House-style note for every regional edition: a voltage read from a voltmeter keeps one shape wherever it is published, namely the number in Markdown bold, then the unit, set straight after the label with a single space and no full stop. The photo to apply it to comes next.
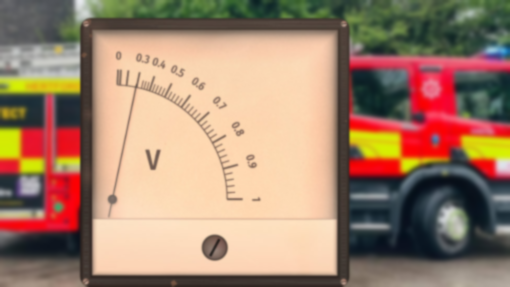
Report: **0.3** V
